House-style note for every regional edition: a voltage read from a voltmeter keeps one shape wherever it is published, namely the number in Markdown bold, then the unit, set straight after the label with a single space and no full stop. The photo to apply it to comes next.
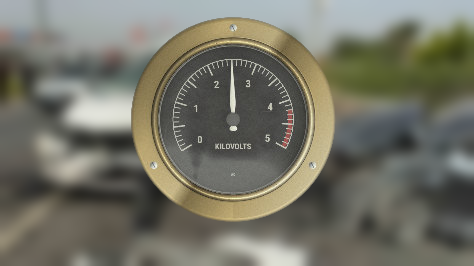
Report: **2.5** kV
